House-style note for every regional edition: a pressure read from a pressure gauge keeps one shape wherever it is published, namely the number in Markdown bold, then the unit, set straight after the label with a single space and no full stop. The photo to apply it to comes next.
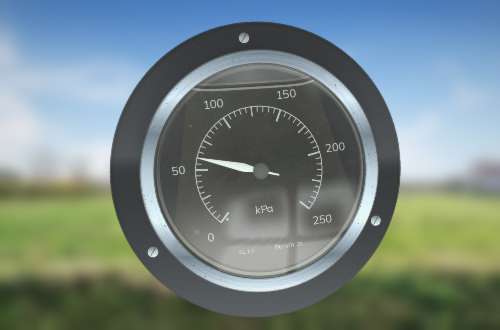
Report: **60** kPa
